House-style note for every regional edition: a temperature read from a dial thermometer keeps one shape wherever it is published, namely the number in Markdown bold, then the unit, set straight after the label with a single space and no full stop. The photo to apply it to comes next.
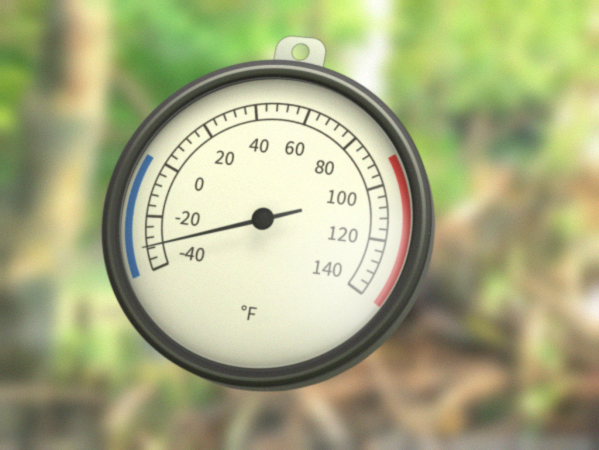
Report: **-32** °F
